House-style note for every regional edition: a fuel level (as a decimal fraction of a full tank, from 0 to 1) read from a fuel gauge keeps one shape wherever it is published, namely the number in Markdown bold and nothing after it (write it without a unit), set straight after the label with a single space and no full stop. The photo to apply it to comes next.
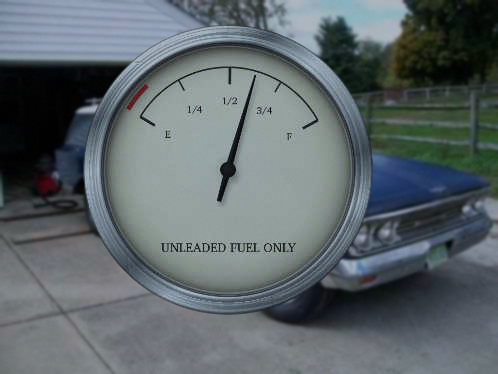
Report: **0.625**
